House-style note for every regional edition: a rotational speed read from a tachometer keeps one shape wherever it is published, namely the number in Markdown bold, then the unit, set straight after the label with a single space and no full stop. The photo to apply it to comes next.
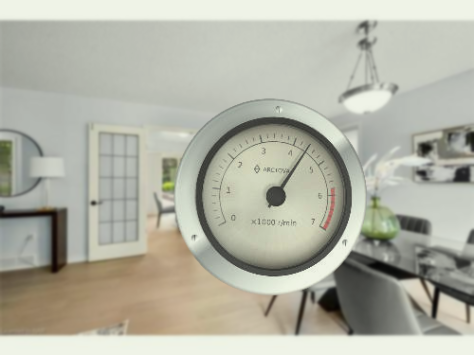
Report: **4400** rpm
